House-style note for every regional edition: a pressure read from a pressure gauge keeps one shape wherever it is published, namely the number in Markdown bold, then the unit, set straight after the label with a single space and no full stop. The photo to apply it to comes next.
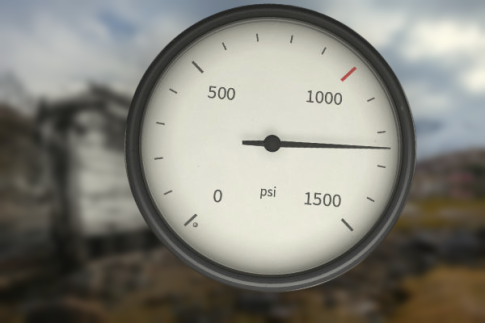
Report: **1250** psi
